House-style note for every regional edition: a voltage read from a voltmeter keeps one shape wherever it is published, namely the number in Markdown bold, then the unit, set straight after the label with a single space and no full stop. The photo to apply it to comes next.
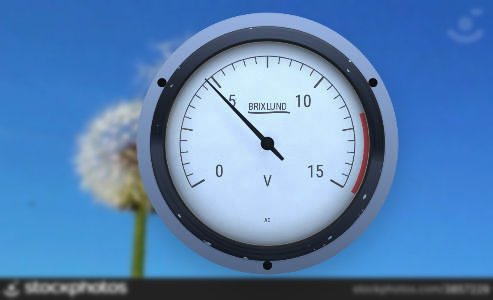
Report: **4.75** V
